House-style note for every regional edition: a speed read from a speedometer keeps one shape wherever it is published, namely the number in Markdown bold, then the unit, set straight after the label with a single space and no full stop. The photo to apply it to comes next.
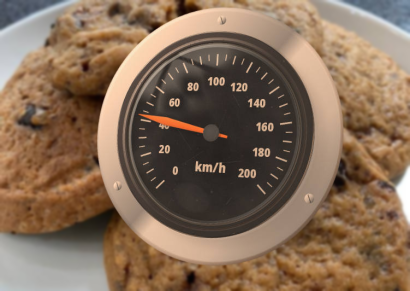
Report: **42.5** km/h
